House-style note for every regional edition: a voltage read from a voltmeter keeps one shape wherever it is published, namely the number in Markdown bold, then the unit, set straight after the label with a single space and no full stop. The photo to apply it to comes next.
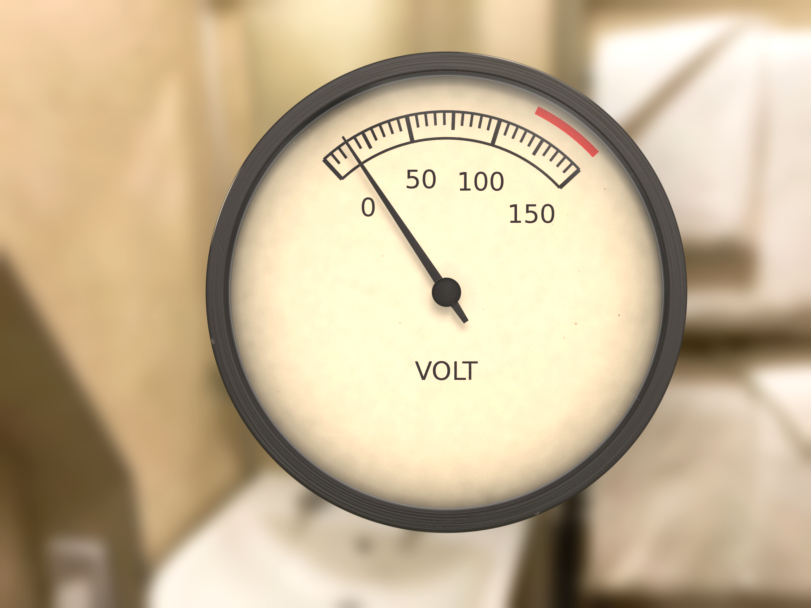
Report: **15** V
